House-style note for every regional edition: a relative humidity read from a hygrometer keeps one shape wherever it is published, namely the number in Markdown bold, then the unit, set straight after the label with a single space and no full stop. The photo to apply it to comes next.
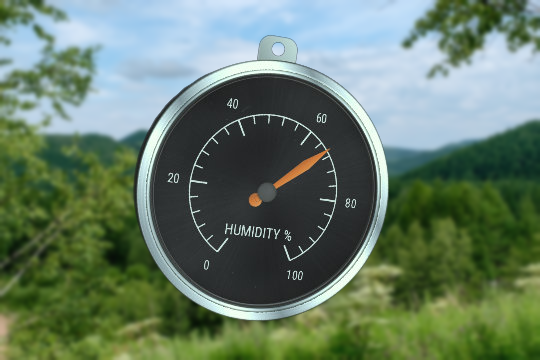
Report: **66** %
